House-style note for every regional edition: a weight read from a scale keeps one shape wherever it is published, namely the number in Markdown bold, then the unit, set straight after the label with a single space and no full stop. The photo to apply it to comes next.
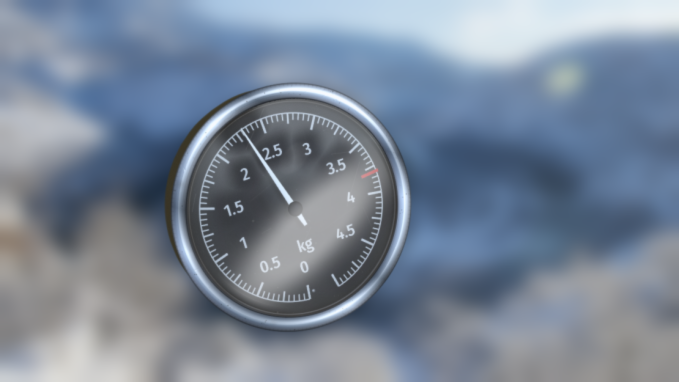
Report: **2.3** kg
